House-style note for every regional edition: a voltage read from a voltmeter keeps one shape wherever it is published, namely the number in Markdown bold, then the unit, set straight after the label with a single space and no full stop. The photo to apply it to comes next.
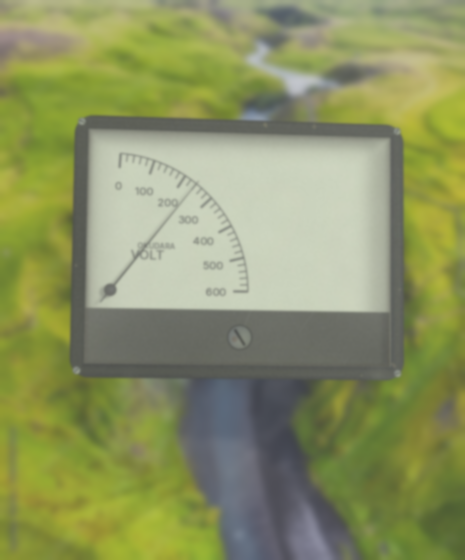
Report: **240** V
